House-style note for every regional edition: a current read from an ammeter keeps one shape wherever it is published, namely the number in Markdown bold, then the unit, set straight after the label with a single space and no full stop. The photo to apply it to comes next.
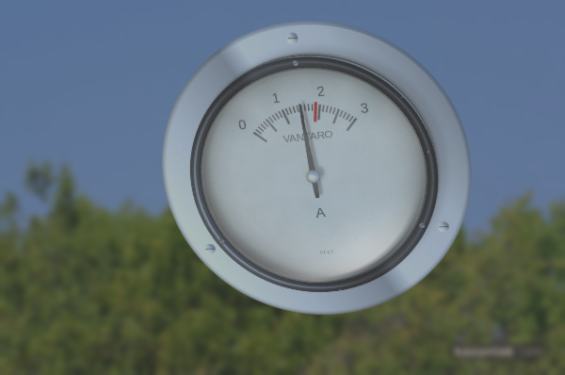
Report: **1.5** A
